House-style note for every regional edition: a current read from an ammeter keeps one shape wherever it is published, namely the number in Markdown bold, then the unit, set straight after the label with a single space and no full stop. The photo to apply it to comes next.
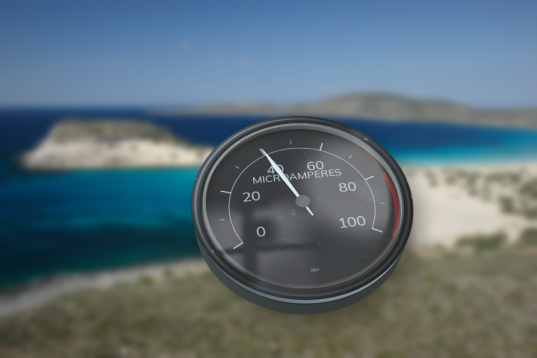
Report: **40** µA
